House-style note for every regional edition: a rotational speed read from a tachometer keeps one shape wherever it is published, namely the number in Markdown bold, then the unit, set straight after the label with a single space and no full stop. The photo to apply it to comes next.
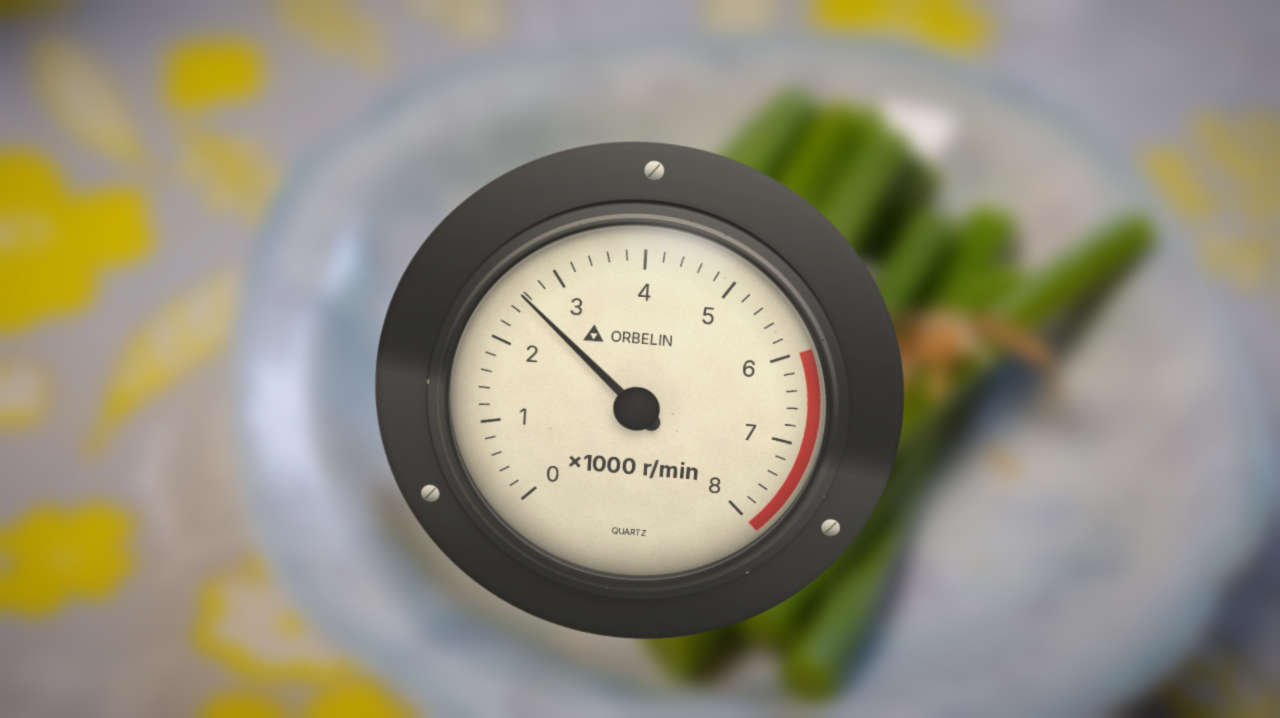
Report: **2600** rpm
